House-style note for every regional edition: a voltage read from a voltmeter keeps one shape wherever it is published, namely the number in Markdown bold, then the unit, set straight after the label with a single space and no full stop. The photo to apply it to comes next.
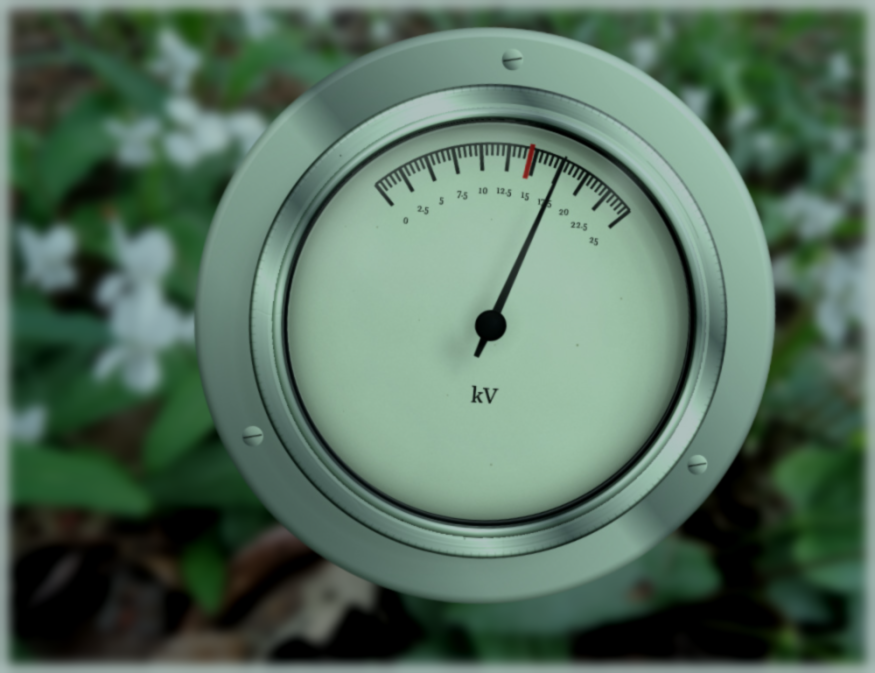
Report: **17.5** kV
